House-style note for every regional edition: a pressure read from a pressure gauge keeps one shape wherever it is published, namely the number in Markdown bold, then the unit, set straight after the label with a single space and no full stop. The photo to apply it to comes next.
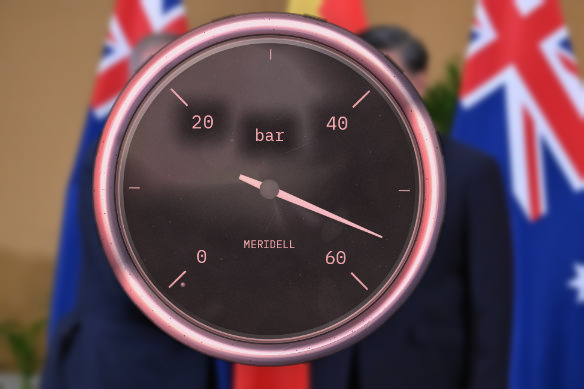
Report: **55** bar
